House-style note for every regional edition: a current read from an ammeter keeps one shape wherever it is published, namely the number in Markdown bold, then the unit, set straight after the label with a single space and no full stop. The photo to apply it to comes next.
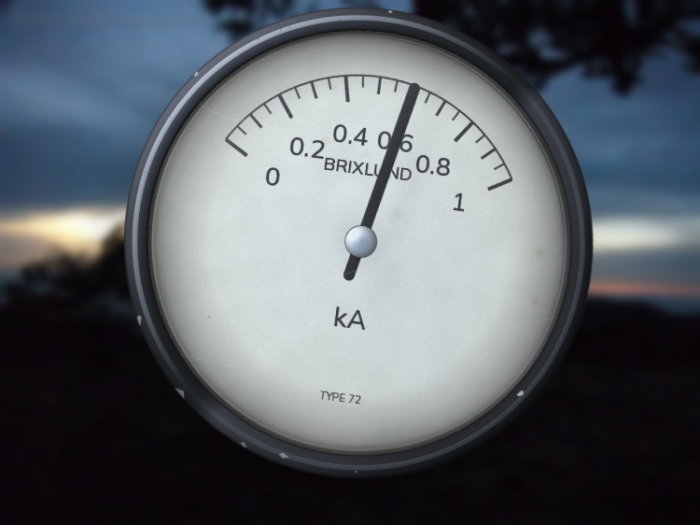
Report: **0.6** kA
